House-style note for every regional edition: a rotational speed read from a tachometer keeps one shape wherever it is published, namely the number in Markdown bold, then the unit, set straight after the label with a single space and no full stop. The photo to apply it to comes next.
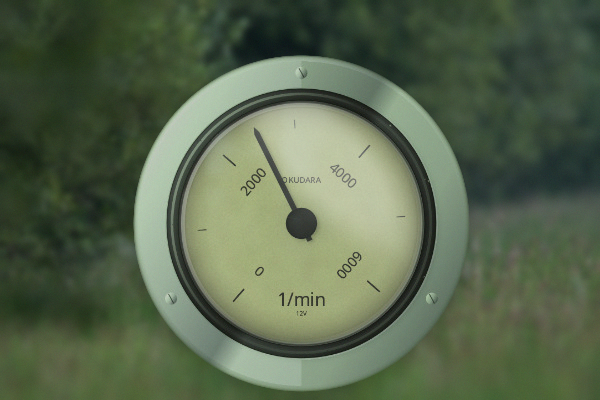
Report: **2500** rpm
